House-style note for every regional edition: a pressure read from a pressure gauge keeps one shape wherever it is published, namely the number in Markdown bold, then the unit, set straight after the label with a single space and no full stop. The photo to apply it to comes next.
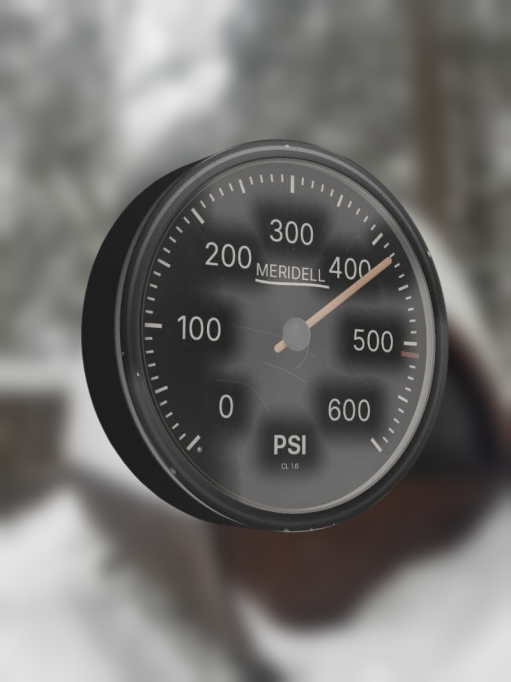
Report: **420** psi
